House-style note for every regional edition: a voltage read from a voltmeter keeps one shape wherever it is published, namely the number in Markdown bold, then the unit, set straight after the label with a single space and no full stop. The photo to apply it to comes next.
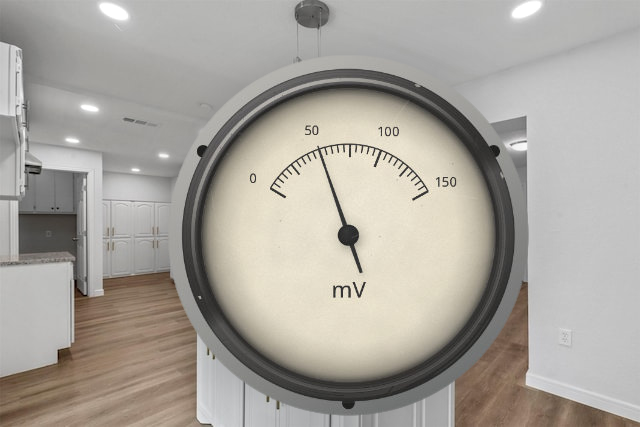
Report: **50** mV
